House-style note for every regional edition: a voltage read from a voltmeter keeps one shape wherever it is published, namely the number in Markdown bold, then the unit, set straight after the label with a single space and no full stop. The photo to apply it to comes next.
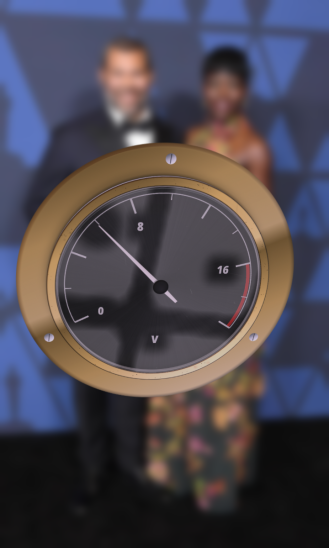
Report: **6** V
